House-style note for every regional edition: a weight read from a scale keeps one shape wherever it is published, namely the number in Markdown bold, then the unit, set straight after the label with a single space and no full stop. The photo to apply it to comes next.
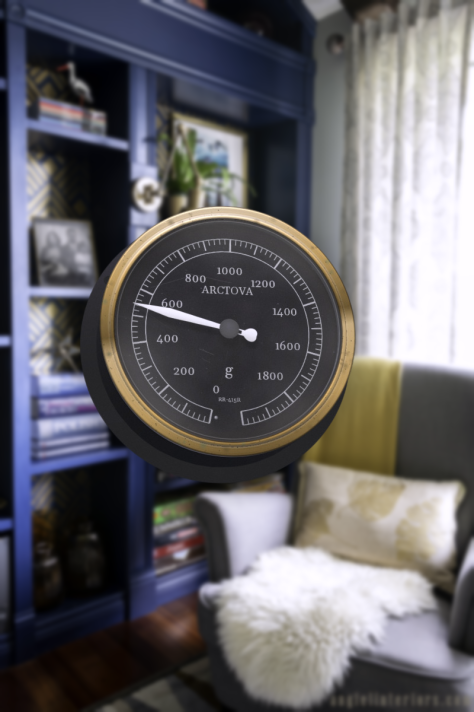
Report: **540** g
